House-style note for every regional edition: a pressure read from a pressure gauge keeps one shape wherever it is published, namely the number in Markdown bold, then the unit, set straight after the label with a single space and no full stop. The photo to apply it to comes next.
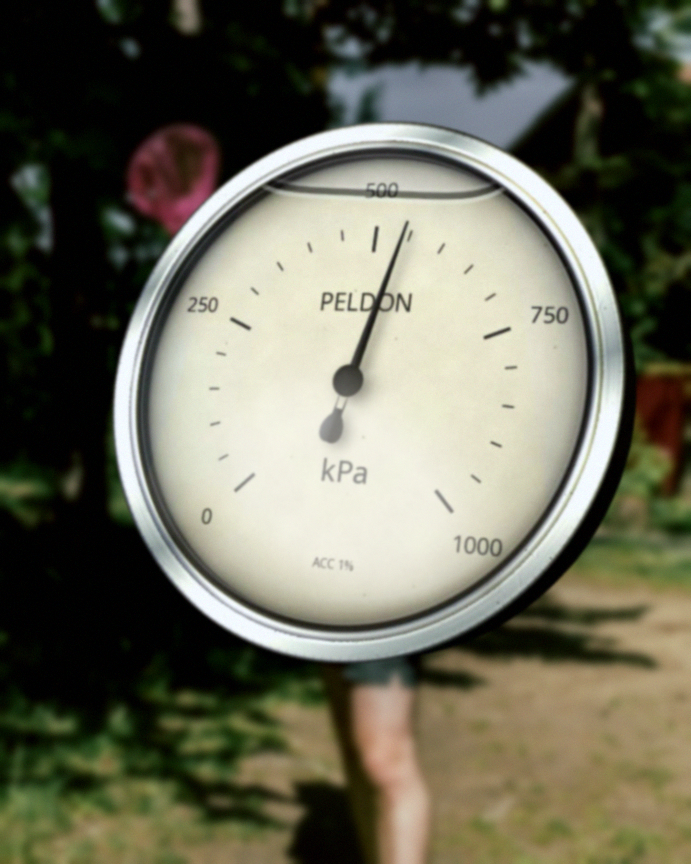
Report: **550** kPa
